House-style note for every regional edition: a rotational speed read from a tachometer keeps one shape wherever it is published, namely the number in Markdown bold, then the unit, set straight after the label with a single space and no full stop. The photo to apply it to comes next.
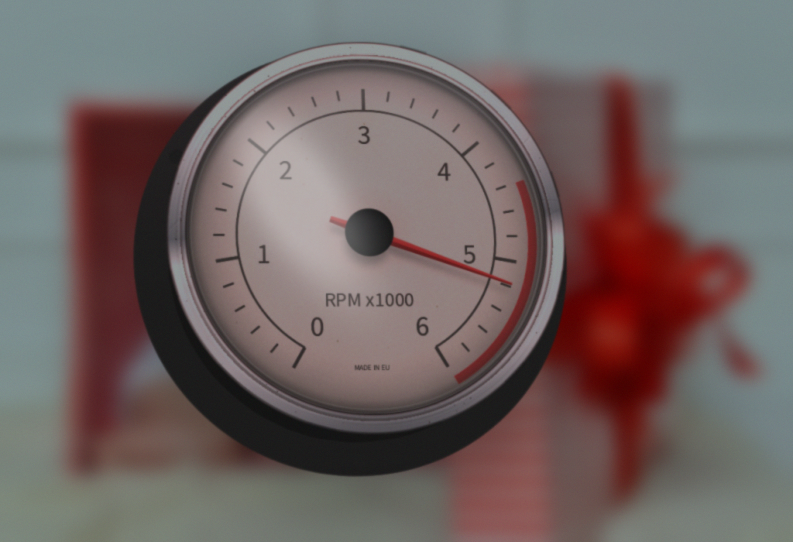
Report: **5200** rpm
